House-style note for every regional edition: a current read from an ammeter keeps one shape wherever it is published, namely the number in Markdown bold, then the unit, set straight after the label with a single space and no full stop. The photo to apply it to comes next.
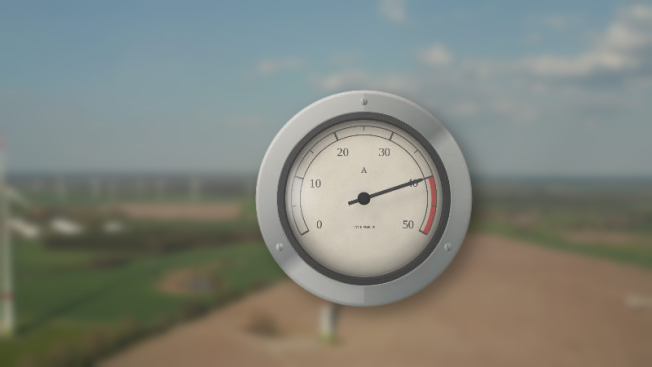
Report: **40** A
